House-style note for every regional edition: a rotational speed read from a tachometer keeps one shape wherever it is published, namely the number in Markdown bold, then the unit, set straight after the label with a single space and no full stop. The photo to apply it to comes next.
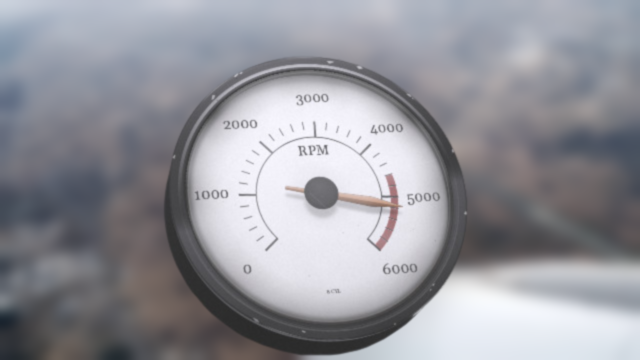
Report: **5200** rpm
